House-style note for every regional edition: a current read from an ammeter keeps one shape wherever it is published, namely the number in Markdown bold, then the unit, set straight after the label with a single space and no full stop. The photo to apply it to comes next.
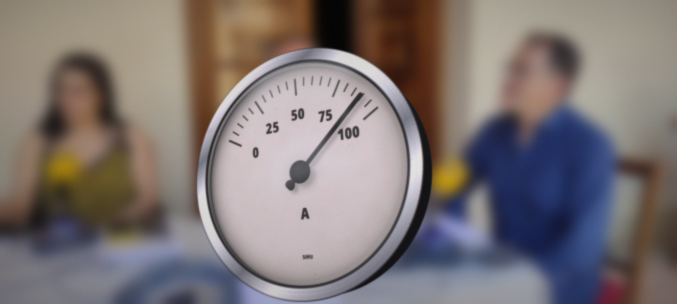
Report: **90** A
